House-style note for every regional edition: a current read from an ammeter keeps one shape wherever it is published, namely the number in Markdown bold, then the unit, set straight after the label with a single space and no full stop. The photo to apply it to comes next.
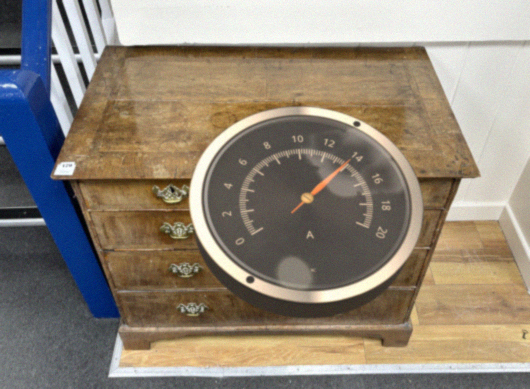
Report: **14** A
